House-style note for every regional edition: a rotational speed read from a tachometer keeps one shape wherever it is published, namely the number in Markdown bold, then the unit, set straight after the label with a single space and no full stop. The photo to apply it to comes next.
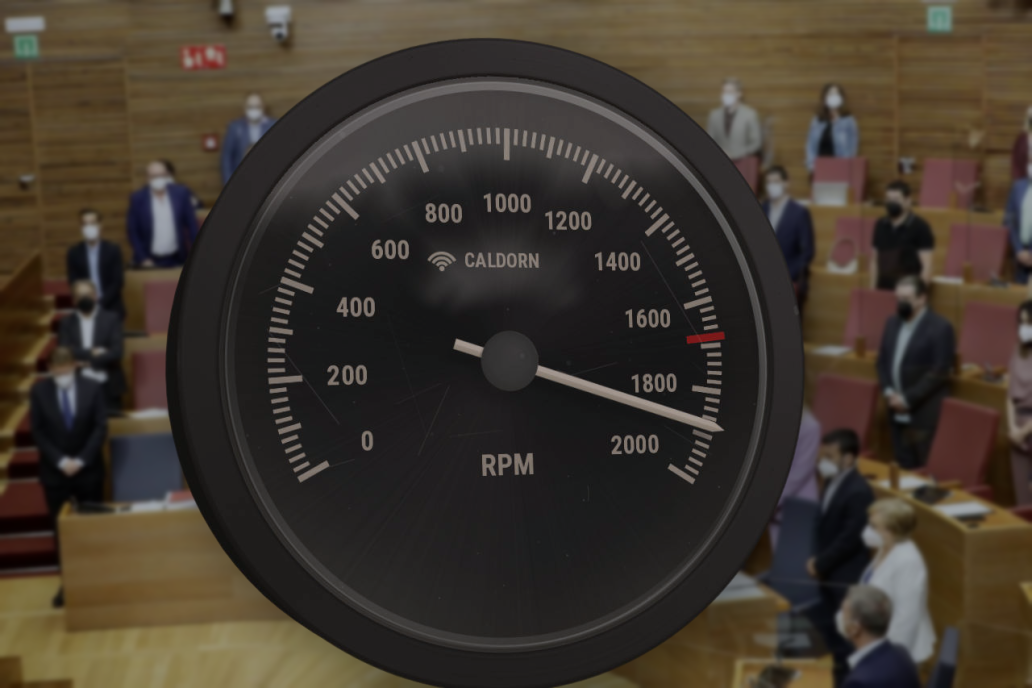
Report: **1880** rpm
